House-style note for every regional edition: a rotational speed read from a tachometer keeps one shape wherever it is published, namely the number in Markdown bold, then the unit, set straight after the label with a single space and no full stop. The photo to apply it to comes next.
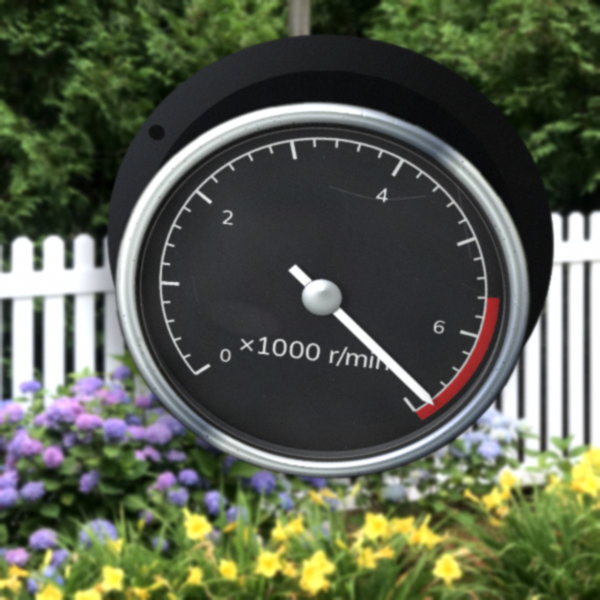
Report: **6800** rpm
